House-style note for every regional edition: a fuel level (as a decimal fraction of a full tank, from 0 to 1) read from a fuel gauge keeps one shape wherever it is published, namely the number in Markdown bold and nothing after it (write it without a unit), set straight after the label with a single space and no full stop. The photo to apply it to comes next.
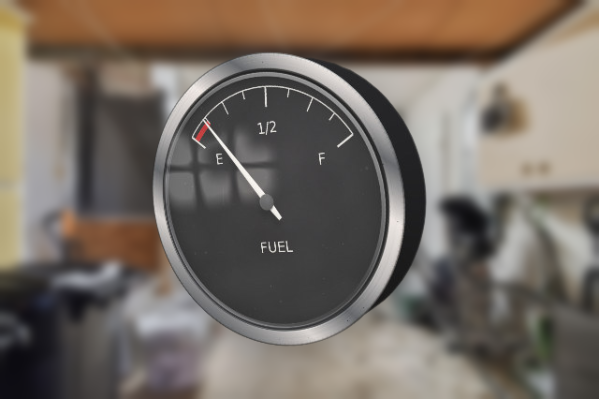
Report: **0.125**
